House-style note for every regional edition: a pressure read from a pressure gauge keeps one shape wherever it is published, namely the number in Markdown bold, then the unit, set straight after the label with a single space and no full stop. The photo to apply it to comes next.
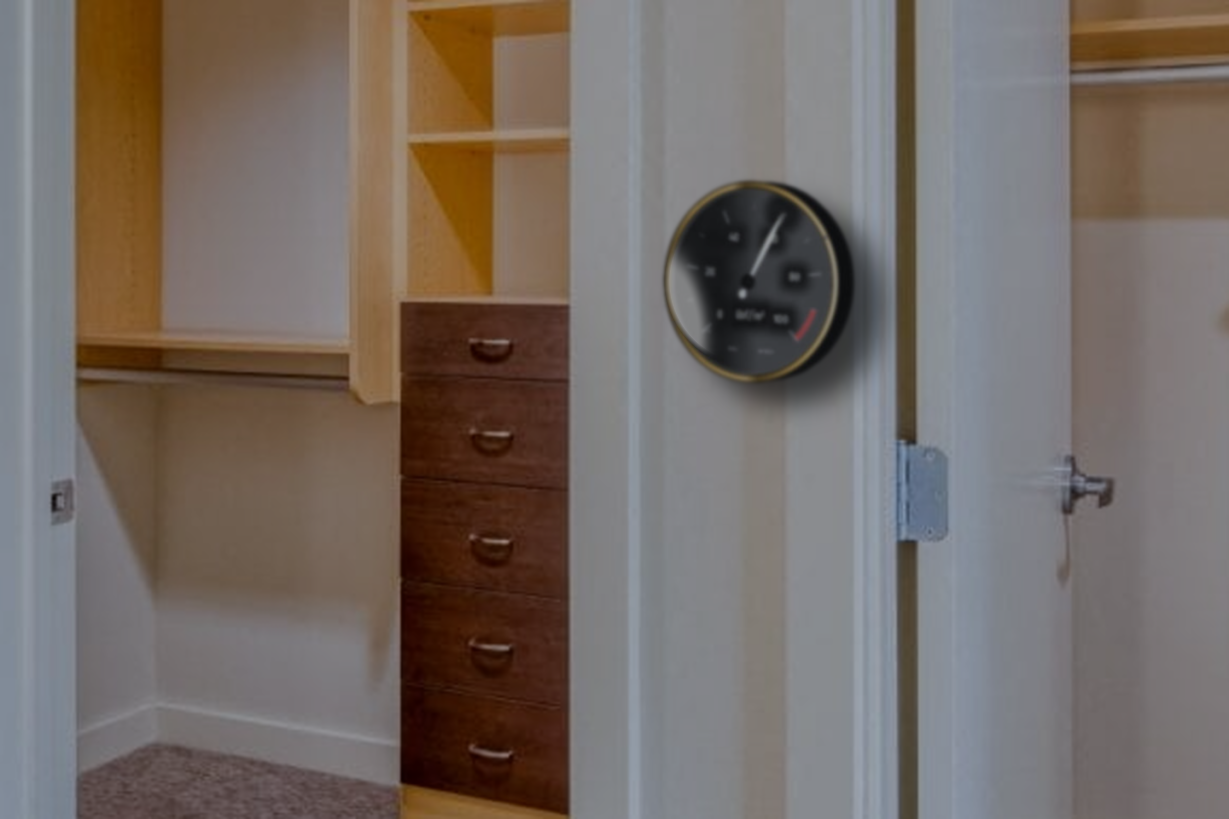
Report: **60** psi
